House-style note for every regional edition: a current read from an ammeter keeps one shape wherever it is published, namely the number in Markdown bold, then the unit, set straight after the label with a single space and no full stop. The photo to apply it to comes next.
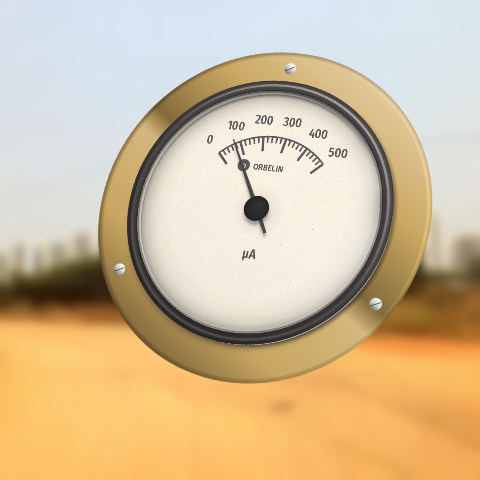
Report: **80** µA
